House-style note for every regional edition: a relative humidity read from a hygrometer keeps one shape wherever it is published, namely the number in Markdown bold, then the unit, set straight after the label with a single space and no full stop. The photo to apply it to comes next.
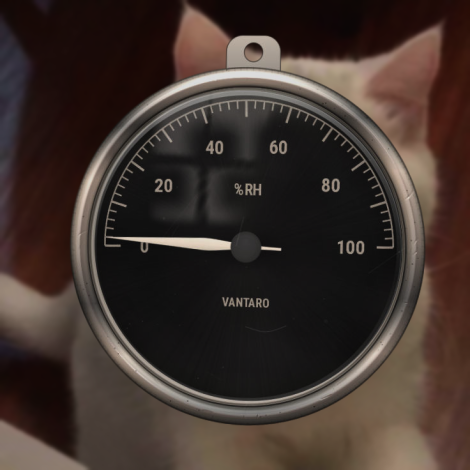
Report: **2** %
